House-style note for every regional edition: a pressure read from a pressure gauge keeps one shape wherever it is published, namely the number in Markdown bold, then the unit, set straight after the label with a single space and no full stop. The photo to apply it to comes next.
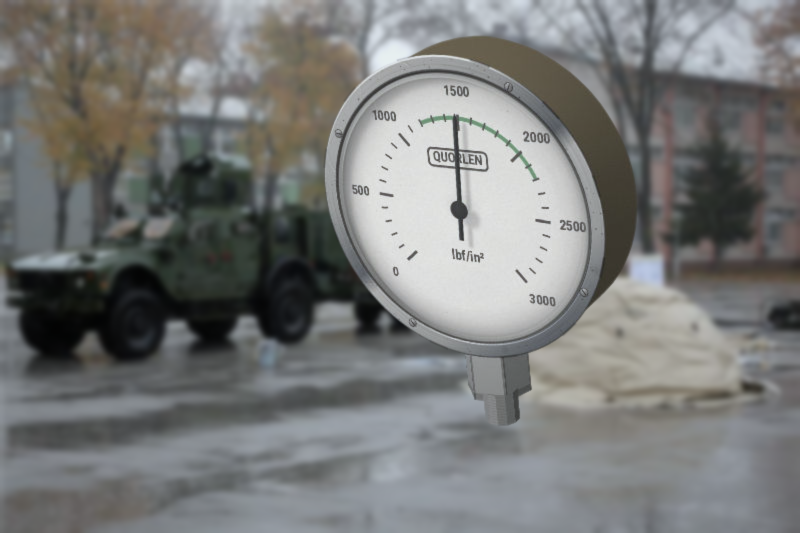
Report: **1500** psi
